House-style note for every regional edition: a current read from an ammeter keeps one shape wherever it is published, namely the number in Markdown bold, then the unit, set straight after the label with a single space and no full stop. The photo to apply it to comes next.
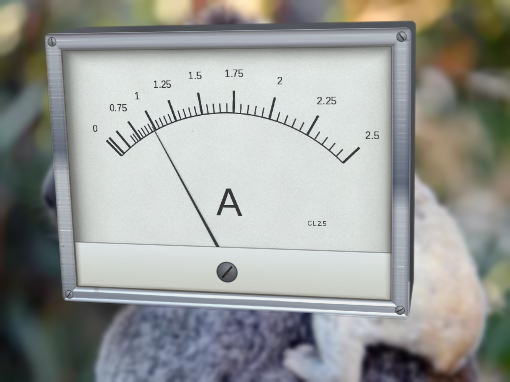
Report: **1** A
